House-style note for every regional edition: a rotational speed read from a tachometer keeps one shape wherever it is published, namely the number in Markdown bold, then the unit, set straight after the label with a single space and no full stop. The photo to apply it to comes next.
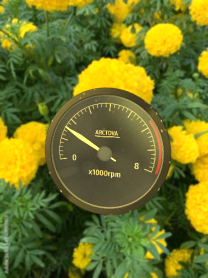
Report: **1600** rpm
